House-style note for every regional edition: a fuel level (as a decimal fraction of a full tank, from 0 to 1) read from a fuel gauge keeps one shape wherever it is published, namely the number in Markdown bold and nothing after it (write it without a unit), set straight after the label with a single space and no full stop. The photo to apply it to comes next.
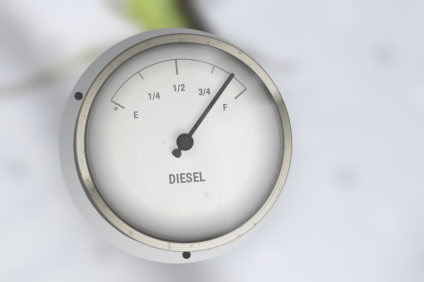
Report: **0.875**
